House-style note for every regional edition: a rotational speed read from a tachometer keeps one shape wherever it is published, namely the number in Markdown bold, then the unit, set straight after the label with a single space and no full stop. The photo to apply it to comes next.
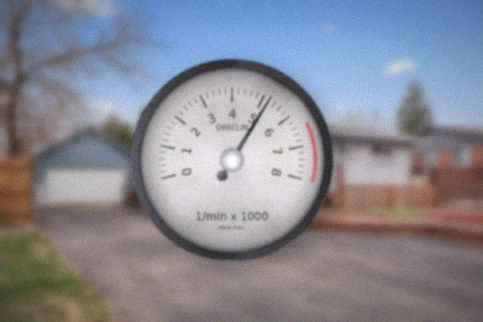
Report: **5200** rpm
